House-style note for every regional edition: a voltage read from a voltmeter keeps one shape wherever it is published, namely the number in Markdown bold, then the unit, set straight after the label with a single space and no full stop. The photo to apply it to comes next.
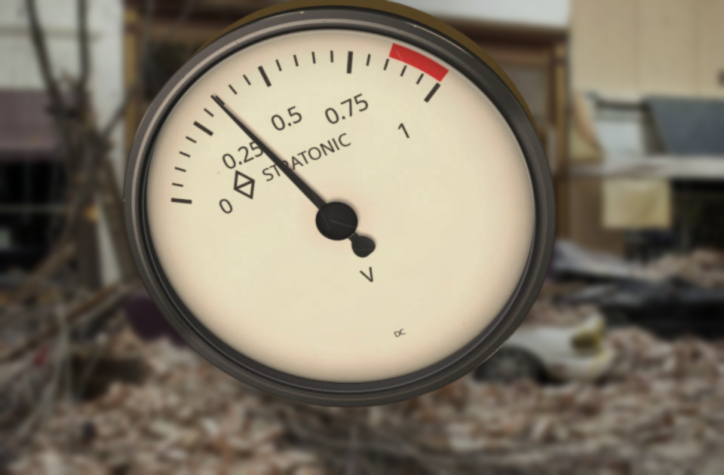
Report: **0.35** V
